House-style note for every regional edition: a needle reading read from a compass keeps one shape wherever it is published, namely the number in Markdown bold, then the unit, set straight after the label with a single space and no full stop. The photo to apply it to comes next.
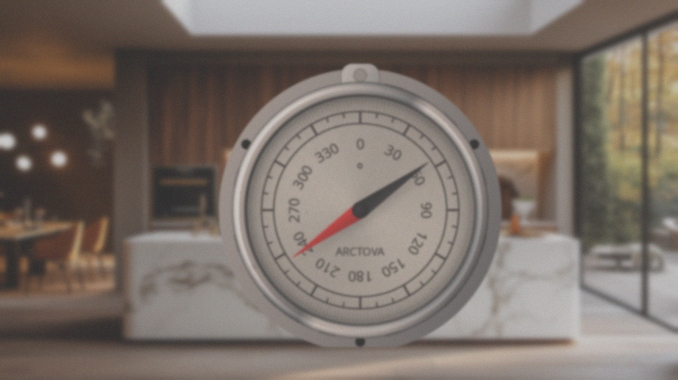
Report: **235** °
